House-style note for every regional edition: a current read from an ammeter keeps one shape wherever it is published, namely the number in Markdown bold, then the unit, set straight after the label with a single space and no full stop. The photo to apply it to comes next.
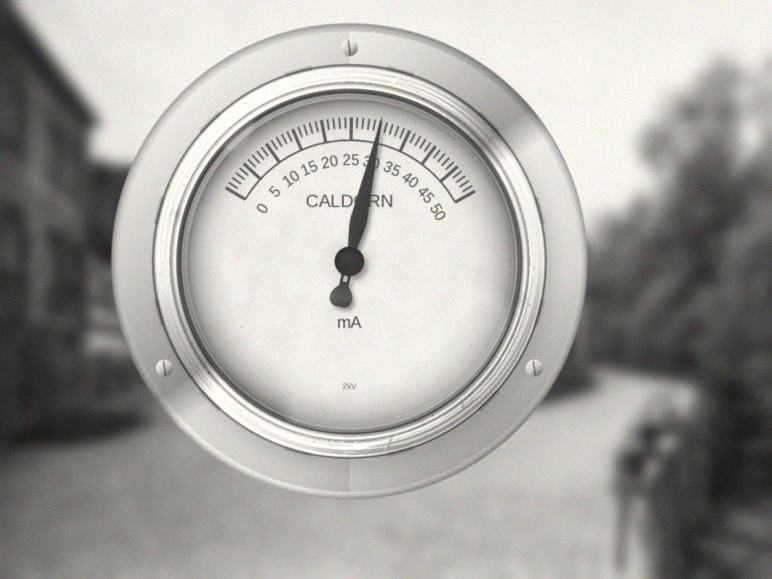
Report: **30** mA
